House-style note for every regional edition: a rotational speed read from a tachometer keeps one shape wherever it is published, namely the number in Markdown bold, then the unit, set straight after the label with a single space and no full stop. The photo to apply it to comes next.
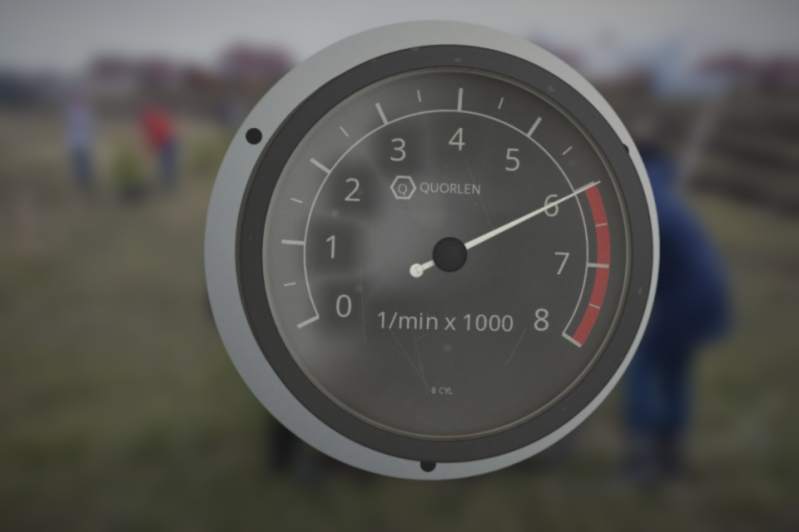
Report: **6000** rpm
